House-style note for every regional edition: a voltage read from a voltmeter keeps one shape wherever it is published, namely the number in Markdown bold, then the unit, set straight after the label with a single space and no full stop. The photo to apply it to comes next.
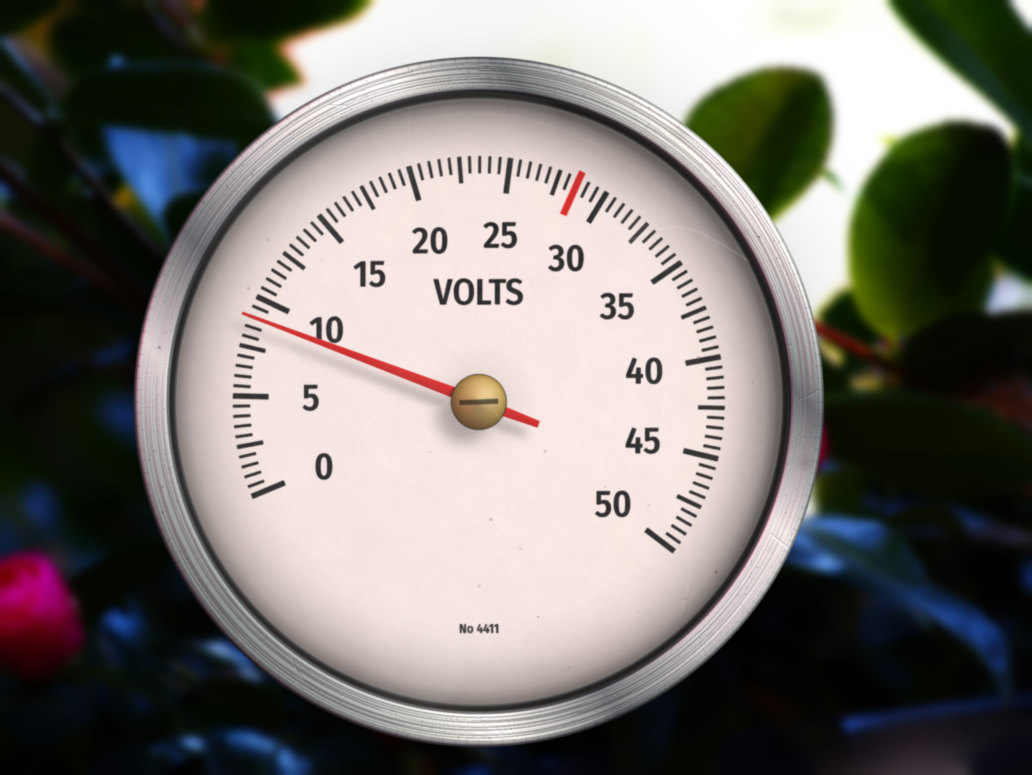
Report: **9** V
